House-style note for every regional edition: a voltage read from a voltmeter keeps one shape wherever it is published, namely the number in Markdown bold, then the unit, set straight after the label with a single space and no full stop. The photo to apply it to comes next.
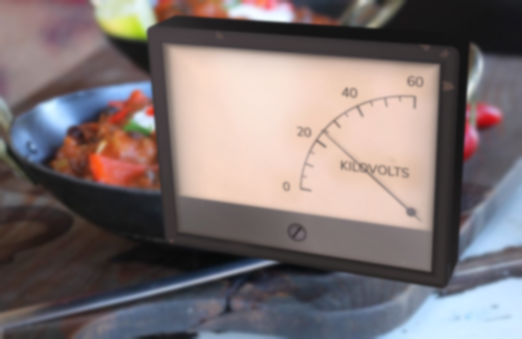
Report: **25** kV
